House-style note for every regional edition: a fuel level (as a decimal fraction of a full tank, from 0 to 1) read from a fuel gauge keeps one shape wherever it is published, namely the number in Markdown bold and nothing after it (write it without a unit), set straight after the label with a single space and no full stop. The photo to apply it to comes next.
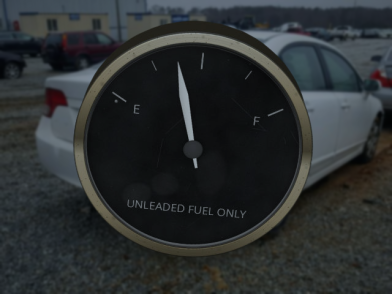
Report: **0.375**
